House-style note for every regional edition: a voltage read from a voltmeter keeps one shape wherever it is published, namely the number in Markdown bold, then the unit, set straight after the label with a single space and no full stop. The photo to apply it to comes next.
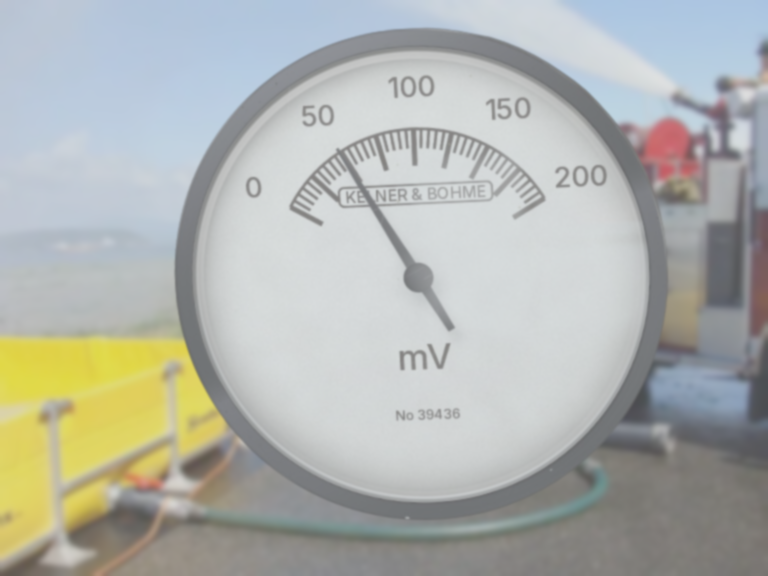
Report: **50** mV
